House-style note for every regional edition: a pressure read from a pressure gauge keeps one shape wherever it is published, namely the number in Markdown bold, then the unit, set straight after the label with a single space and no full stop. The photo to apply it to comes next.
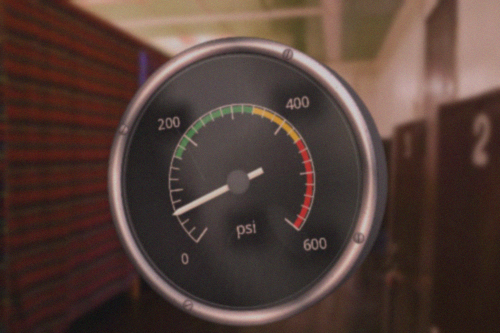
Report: **60** psi
